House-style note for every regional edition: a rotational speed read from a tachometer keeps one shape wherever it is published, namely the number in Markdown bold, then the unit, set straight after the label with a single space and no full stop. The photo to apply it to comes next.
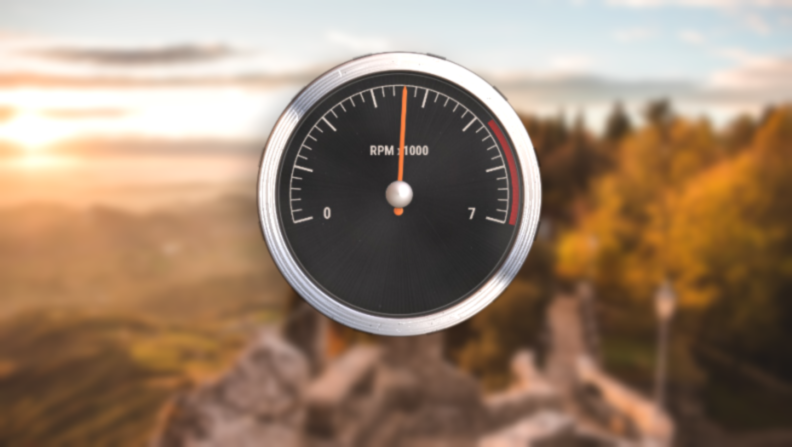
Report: **3600** rpm
